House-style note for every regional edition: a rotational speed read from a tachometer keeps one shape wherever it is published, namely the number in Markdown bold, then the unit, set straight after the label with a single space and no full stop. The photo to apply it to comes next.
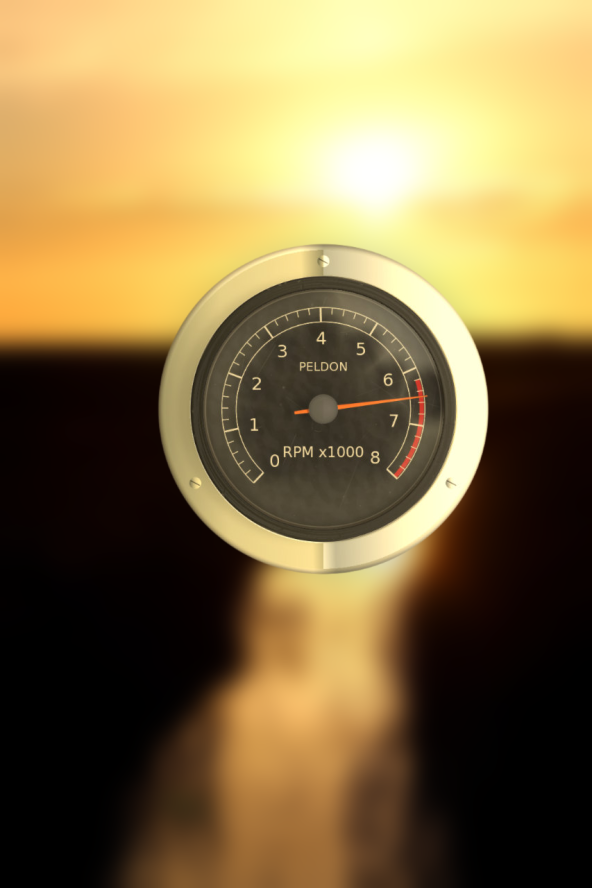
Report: **6500** rpm
